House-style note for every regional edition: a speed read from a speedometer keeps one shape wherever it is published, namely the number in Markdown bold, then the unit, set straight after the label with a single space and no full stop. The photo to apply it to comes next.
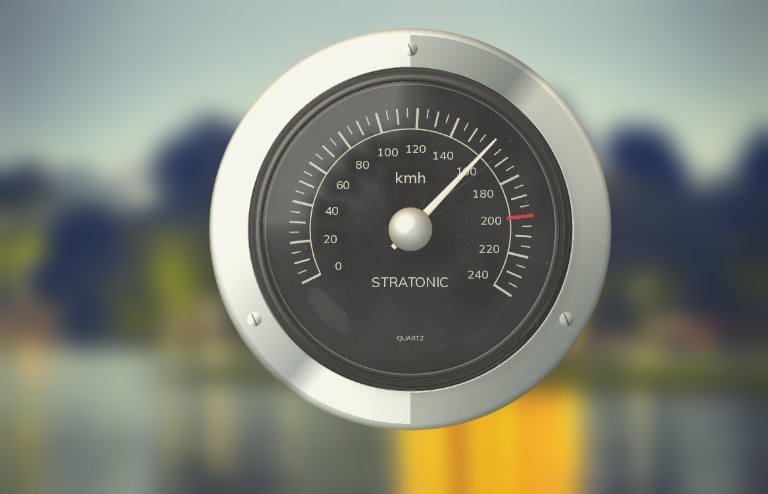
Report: **160** km/h
